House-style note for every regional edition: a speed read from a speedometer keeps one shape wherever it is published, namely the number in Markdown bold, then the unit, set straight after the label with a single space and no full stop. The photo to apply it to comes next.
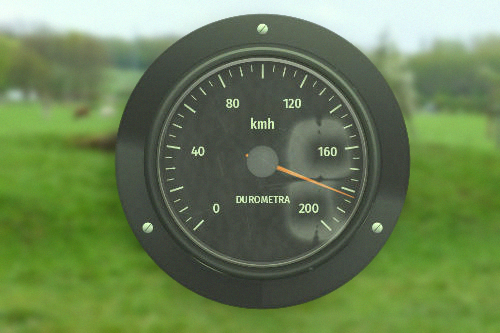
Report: **182.5** km/h
